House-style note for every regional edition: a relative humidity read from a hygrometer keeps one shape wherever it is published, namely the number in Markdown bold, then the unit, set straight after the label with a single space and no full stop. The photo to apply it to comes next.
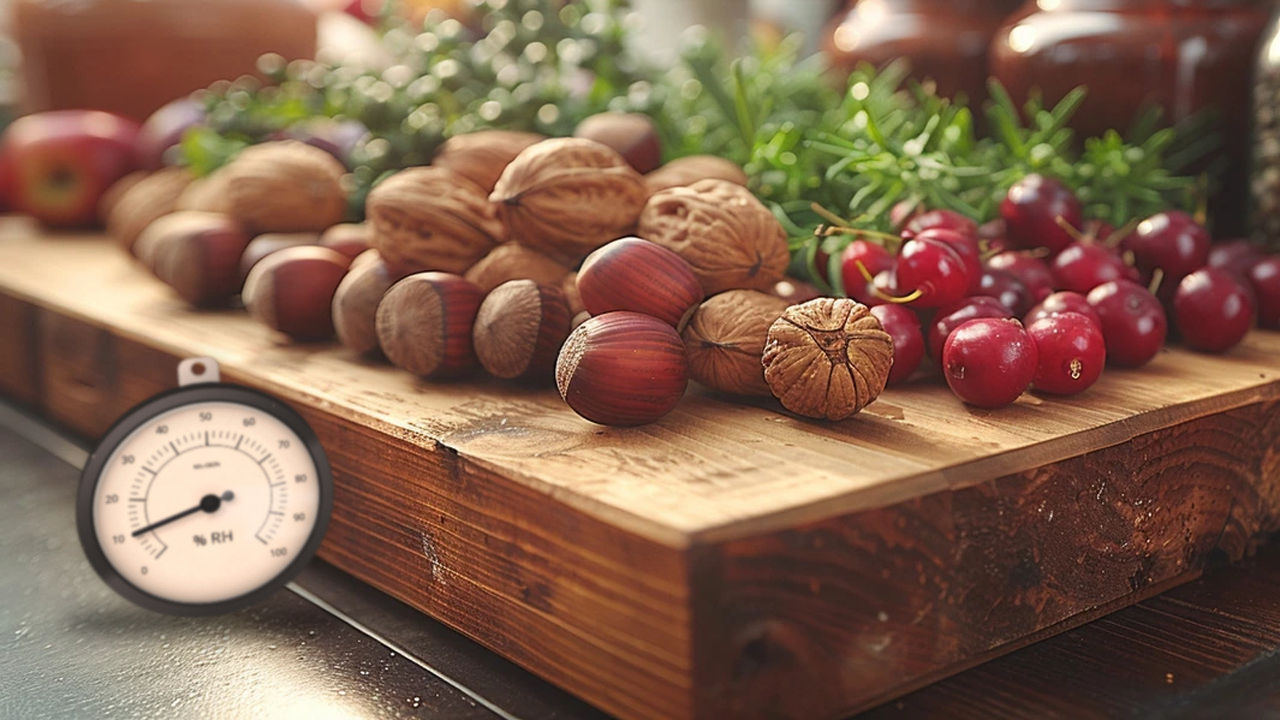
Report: **10** %
